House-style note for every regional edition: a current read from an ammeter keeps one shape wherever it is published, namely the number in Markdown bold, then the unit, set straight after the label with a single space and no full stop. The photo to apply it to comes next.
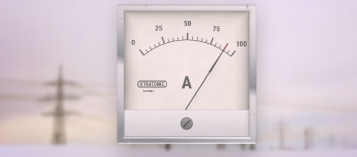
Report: **90** A
